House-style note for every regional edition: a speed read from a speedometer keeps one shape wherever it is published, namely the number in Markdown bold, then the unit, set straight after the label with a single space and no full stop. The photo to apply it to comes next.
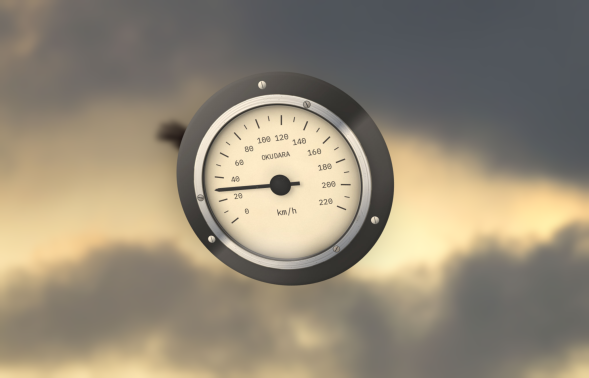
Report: **30** km/h
